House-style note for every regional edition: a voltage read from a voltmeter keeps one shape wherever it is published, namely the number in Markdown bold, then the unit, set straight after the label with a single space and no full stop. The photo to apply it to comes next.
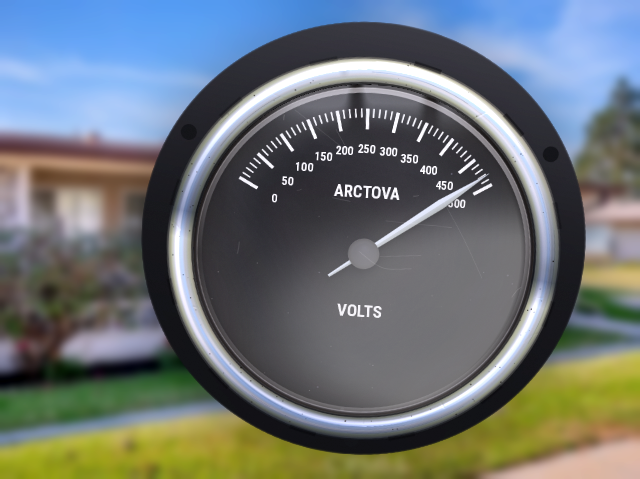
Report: **480** V
